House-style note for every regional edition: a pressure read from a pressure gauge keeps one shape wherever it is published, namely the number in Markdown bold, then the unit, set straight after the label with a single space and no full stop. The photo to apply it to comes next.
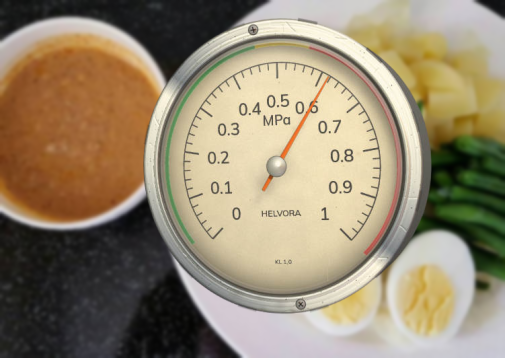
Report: **0.62** MPa
